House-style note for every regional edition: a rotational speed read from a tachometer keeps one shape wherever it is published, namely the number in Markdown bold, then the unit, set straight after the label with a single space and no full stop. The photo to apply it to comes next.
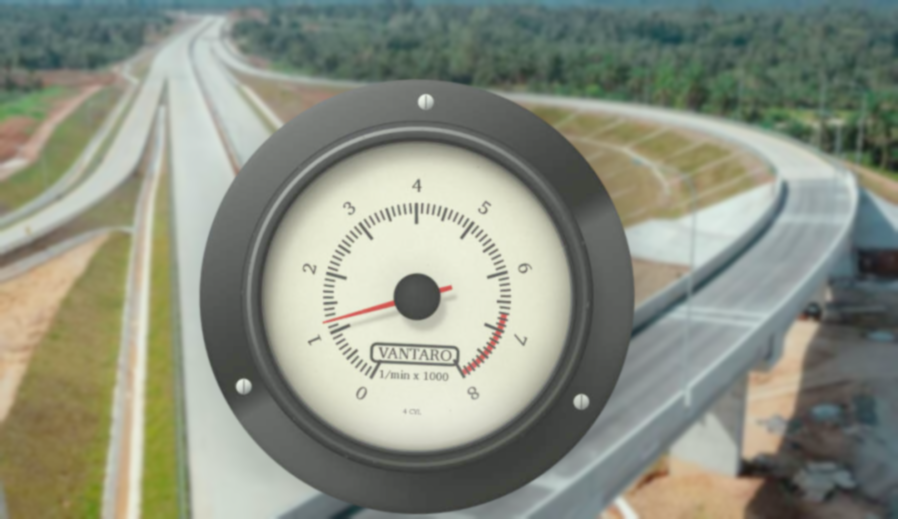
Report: **1200** rpm
